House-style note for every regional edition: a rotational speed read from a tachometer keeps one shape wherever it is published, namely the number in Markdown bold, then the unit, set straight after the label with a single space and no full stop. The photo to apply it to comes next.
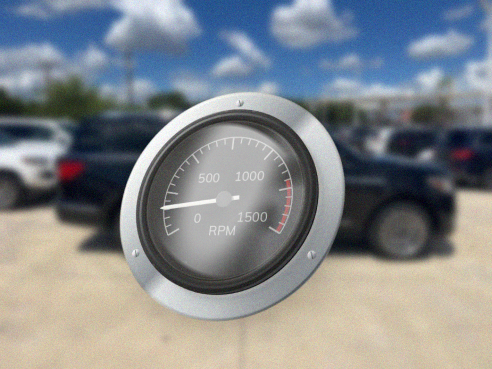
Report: **150** rpm
